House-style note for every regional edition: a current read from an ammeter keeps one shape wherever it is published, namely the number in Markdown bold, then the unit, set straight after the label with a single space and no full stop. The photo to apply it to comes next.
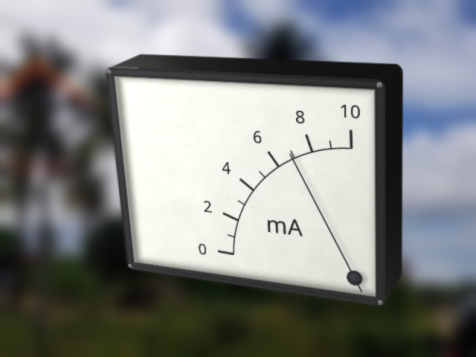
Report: **7** mA
